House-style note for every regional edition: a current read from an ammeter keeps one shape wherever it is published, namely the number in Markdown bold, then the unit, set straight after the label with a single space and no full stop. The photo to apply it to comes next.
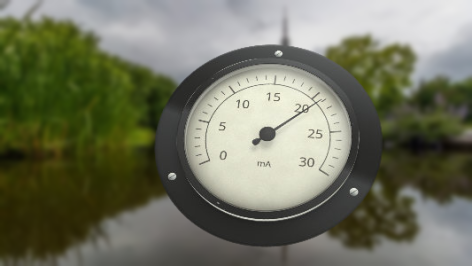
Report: **21** mA
